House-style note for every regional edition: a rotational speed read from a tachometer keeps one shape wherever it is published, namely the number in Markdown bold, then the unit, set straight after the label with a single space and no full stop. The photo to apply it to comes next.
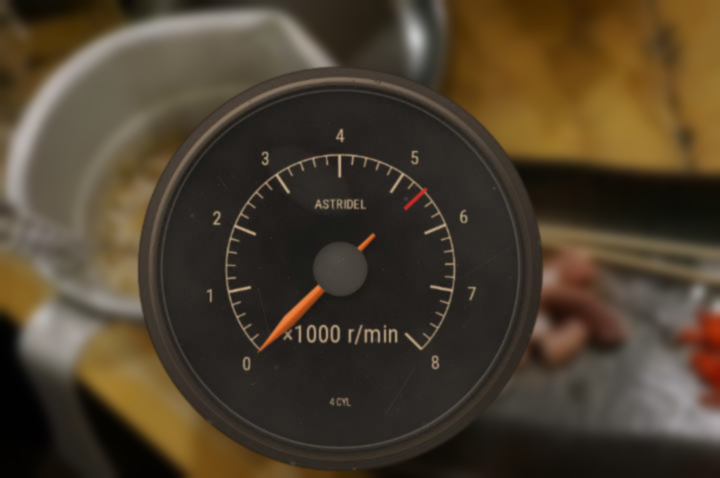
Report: **0** rpm
